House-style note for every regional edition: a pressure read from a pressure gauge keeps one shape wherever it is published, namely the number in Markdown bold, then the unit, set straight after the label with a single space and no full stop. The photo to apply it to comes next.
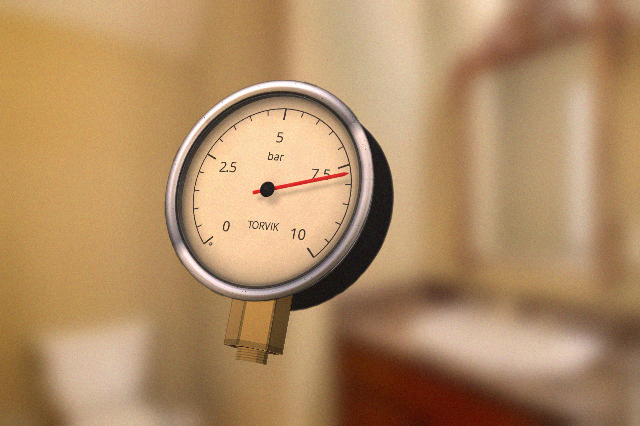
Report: **7.75** bar
